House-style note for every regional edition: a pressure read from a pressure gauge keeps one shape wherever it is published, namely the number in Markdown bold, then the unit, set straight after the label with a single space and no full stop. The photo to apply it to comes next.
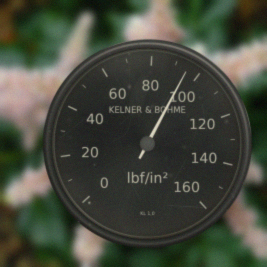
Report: **95** psi
